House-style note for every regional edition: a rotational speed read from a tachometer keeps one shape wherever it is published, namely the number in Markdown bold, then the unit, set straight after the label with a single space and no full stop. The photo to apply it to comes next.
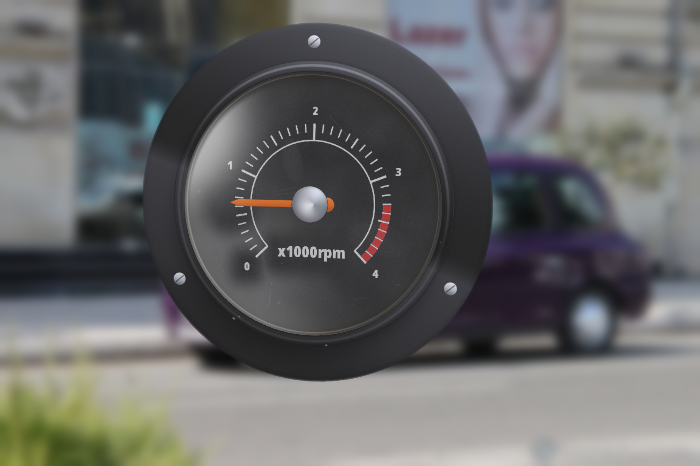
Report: **650** rpm
